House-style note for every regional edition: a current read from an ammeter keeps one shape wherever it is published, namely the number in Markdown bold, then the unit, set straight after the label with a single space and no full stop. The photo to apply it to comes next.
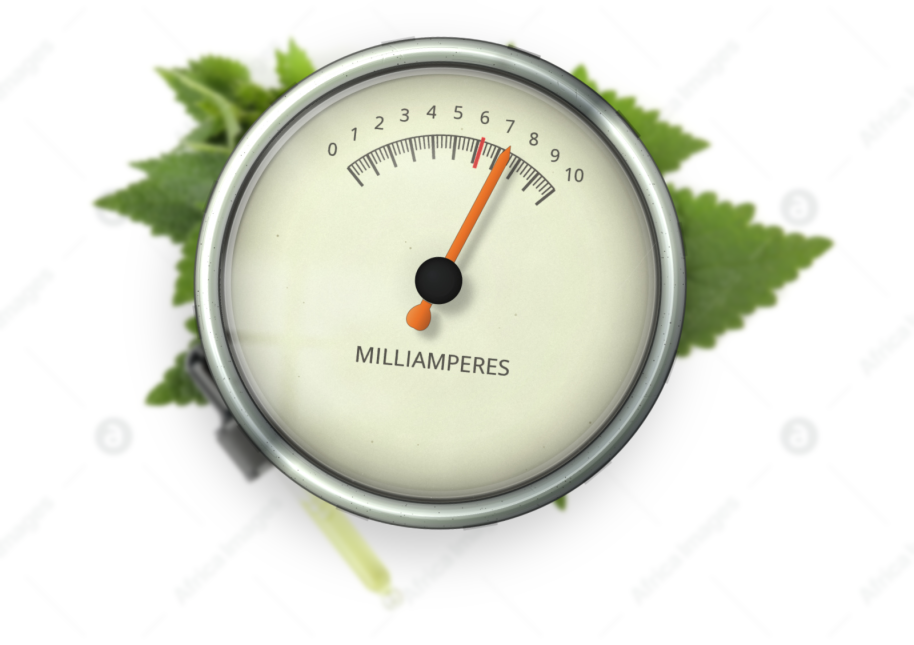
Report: **7.4** mA
